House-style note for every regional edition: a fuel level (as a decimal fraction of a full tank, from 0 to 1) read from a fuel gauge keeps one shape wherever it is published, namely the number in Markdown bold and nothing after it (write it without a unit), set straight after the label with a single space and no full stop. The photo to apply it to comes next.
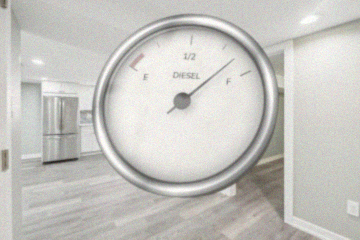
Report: **0.875**
